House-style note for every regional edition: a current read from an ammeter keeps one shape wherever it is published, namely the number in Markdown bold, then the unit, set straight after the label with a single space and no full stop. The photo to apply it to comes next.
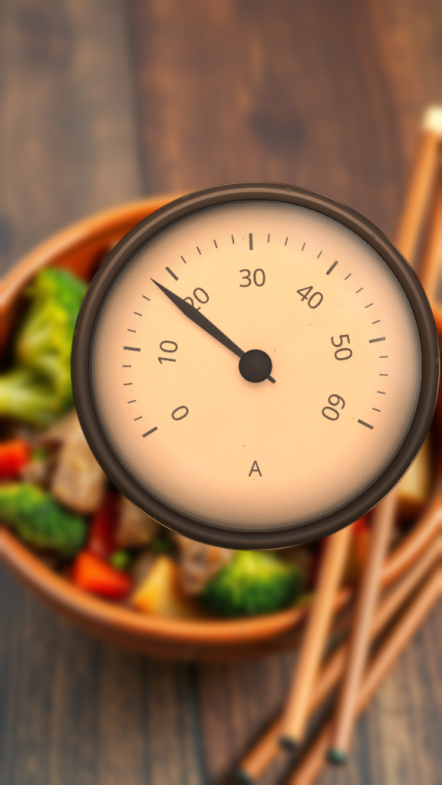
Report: **18** A
